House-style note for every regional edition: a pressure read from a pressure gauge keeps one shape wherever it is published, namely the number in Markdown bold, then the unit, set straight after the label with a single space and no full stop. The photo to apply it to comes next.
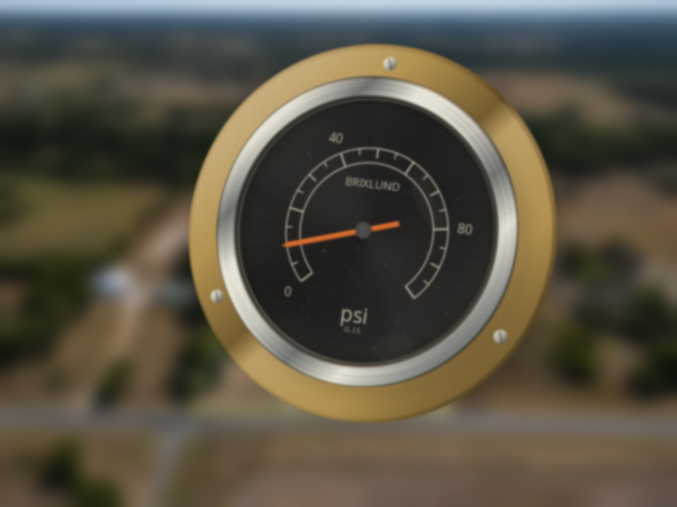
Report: **10** psi
